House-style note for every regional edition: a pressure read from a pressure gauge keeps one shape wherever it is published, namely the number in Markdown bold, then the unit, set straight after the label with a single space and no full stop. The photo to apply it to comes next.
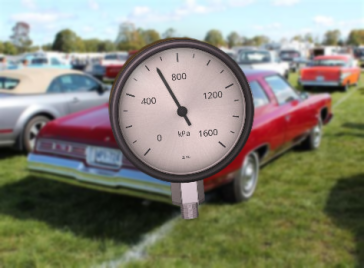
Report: **650** kPa
